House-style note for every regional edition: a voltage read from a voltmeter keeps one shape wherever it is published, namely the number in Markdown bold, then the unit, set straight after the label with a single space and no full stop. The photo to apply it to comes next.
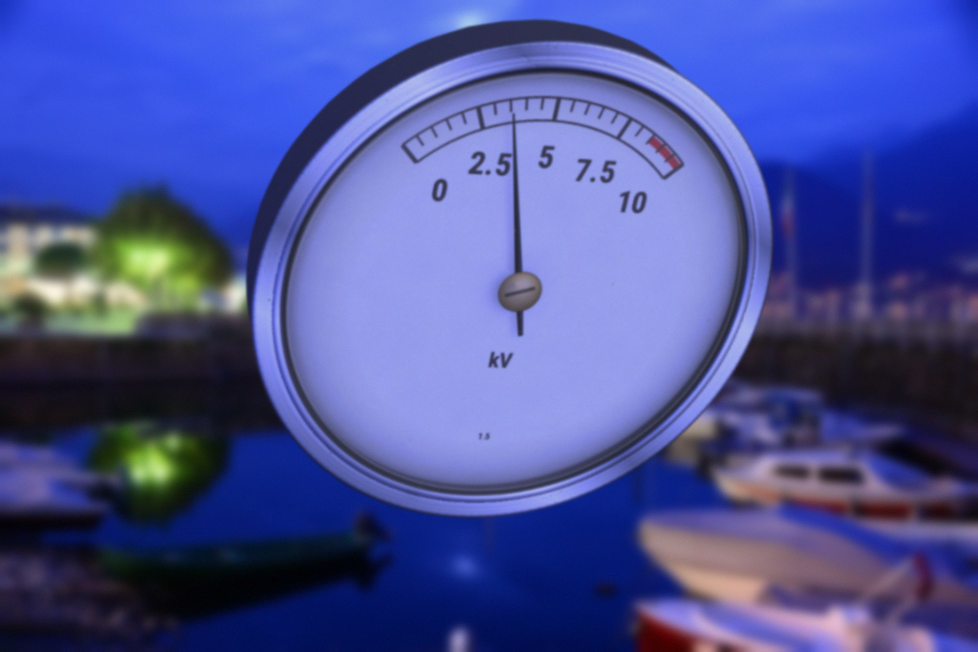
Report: **3.5** kV
